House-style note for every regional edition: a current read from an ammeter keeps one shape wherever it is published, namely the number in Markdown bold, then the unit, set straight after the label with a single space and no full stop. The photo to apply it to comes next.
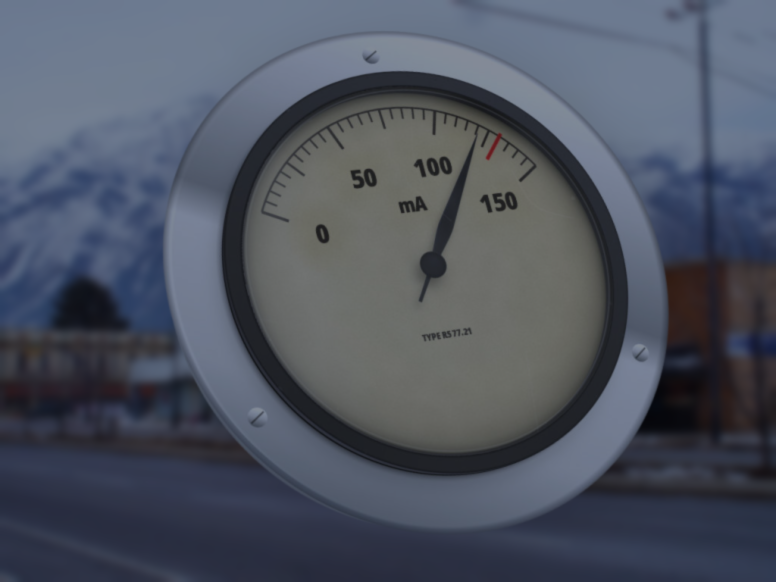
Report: **120** mA
